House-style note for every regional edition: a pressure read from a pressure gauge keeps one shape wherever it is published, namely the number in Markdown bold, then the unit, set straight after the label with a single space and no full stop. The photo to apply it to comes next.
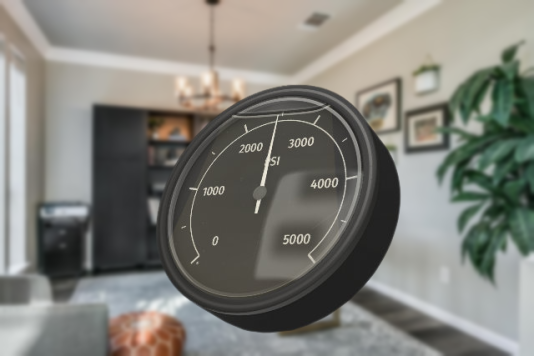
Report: **2500** psi
